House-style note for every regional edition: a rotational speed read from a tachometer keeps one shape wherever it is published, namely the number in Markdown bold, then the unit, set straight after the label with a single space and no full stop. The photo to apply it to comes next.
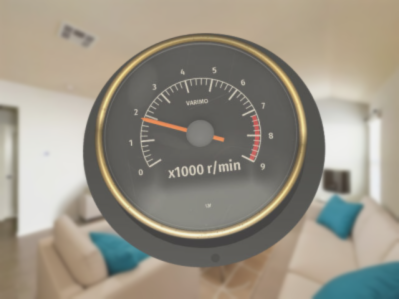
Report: **1800** rpm
